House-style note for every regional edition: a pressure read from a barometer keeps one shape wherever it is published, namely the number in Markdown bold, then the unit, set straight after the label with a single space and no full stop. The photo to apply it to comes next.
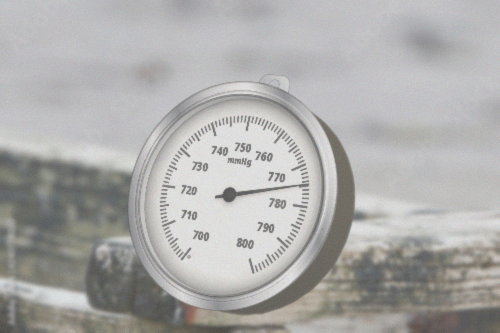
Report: **775** mmHg
